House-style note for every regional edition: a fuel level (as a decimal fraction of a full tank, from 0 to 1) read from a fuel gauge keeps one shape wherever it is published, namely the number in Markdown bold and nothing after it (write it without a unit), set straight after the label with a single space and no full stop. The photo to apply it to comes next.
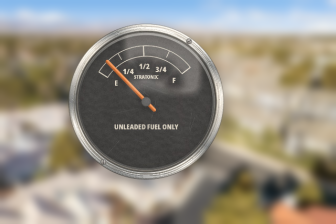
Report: **0.125**
